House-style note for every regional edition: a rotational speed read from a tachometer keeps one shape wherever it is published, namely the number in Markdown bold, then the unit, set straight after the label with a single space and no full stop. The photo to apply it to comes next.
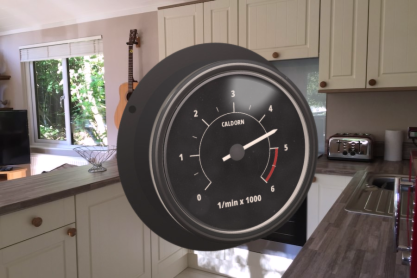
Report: **4500** rpm
